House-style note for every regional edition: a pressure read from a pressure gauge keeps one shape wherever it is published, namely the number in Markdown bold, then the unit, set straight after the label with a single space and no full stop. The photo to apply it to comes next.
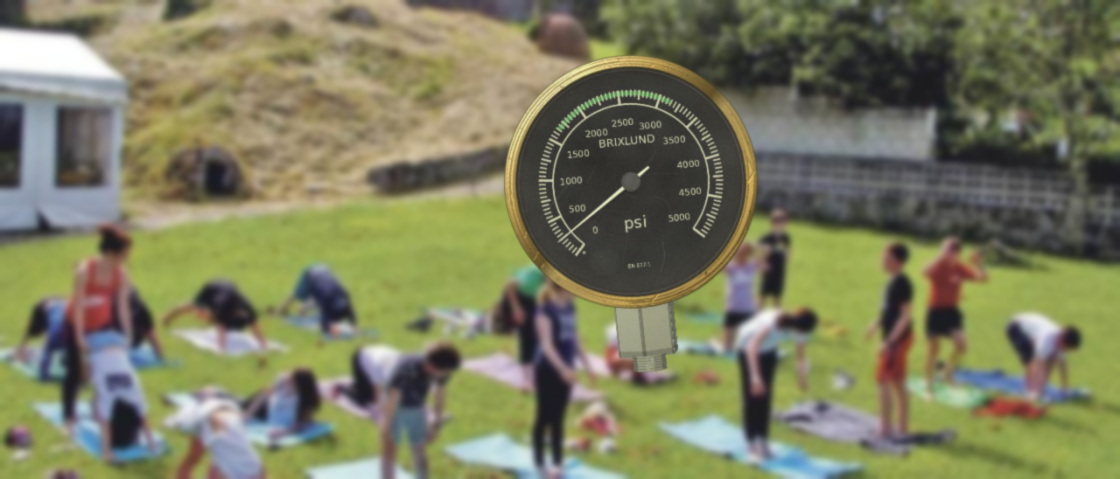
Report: **250** psi
